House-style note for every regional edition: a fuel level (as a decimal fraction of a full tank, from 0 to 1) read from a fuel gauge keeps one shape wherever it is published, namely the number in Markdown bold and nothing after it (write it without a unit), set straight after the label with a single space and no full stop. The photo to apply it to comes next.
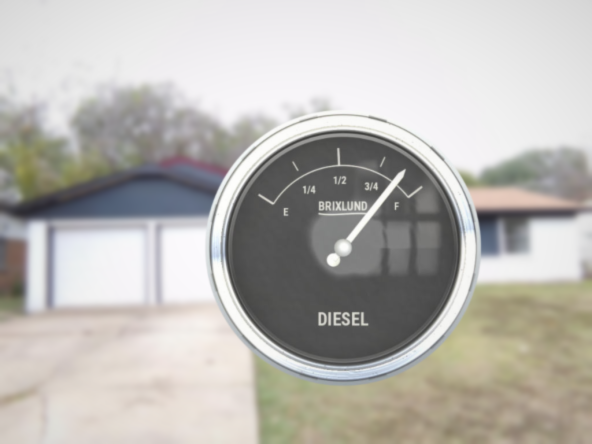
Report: **0.875**
